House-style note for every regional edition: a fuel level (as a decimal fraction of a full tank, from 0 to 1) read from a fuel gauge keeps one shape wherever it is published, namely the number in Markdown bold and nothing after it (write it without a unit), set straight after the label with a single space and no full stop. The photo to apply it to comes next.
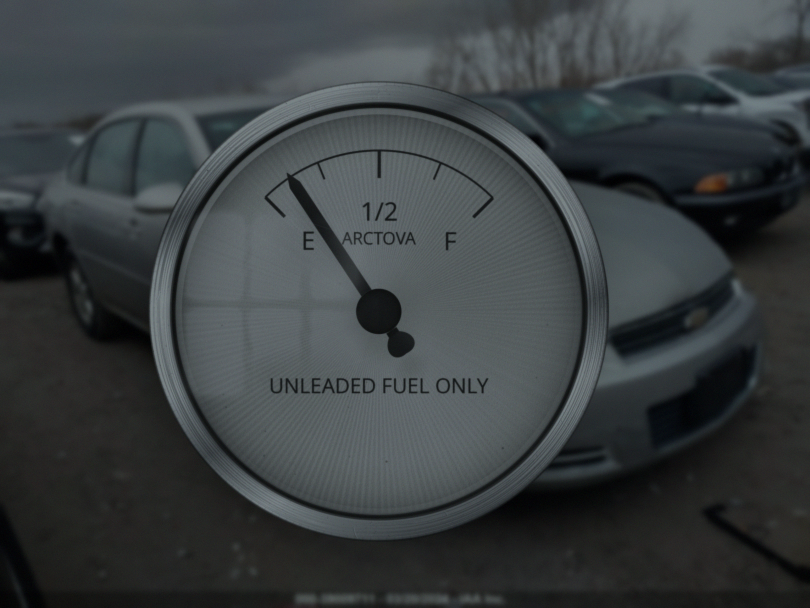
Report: **0.125**
